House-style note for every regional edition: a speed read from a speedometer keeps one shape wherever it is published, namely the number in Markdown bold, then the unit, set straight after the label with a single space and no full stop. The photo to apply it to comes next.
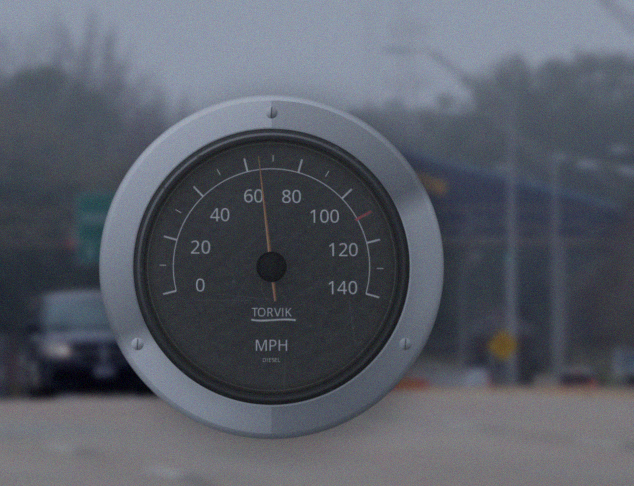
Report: **65** mph
